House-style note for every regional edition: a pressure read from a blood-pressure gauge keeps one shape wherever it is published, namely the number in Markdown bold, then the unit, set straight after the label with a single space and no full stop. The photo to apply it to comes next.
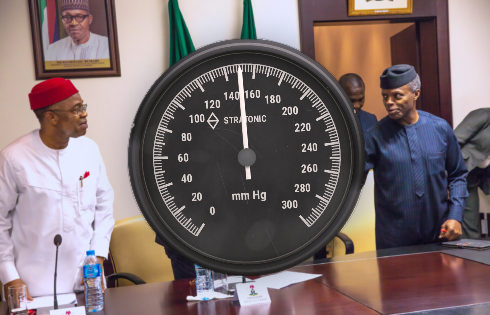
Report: **150** mmHg
